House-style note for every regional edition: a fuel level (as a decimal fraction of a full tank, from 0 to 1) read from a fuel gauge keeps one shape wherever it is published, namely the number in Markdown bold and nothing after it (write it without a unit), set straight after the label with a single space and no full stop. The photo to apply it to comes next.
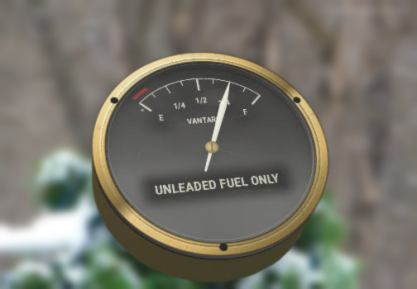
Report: **0.75**
